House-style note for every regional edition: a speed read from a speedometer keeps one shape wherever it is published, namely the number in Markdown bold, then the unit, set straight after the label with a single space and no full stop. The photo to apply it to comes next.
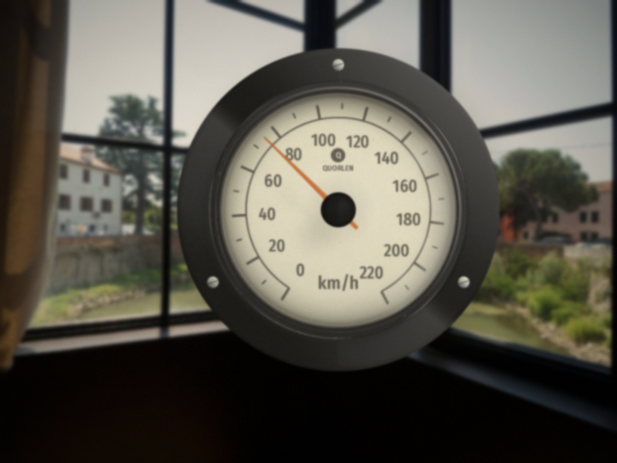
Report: **75** km/h
